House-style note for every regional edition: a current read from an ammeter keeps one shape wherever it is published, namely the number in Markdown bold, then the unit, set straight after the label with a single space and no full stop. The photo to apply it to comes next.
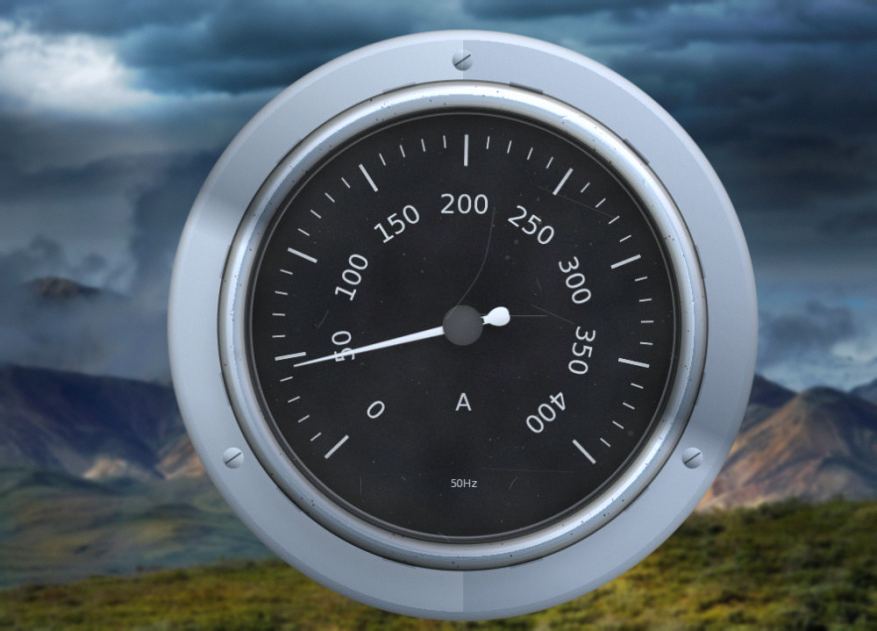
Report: **45** A
